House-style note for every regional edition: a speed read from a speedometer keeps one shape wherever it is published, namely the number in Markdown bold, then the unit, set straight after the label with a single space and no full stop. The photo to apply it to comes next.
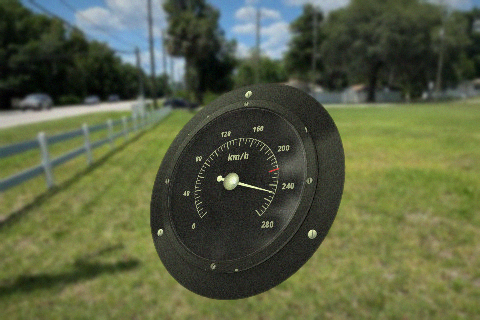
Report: **250** km/h
